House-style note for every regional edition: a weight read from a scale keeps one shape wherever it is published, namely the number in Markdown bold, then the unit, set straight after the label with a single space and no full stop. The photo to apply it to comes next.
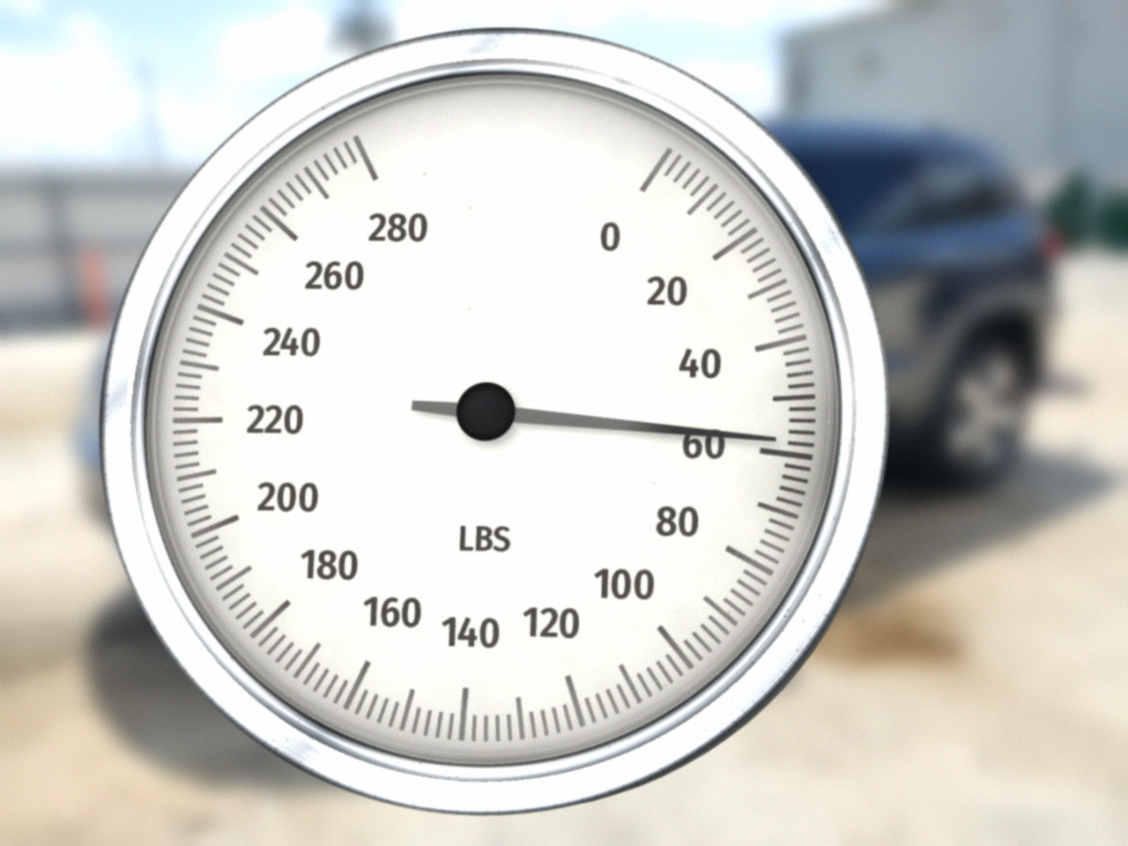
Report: **58** lb
